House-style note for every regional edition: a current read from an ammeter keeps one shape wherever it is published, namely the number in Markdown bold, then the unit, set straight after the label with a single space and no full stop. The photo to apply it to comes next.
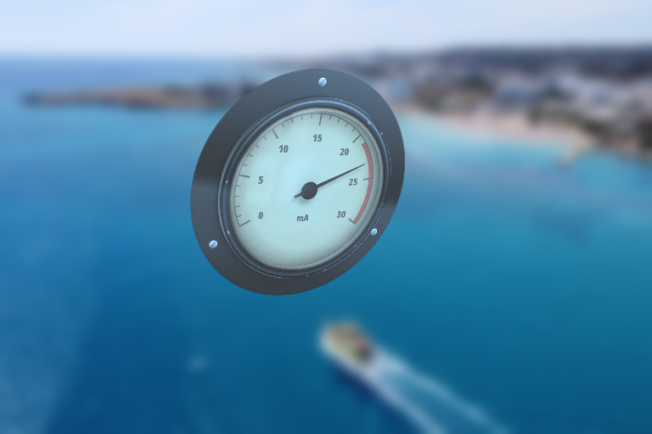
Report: **23** mA
